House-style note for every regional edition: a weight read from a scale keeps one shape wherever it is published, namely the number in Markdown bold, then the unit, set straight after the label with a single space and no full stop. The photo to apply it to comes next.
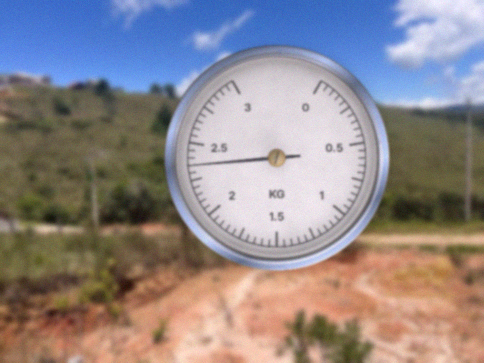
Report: **2.35** kg
